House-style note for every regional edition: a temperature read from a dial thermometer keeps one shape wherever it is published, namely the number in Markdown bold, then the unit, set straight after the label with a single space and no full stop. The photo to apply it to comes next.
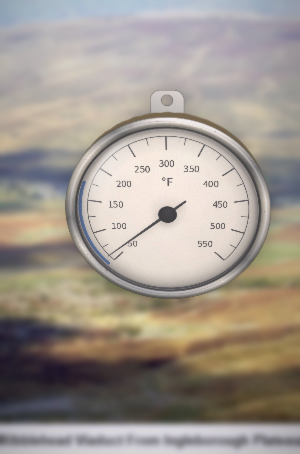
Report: **62.5** °F
